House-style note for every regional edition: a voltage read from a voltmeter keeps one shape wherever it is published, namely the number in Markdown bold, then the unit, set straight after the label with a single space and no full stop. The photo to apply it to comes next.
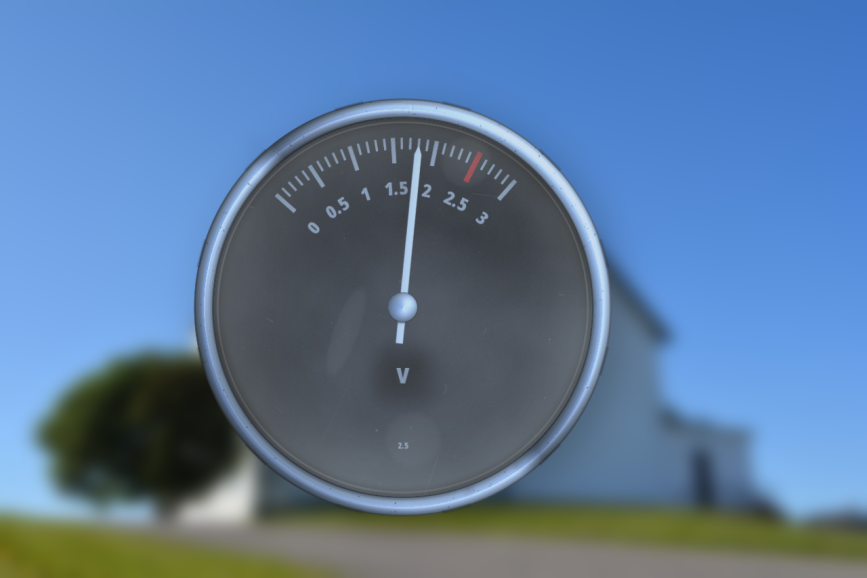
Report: **1.8** V
